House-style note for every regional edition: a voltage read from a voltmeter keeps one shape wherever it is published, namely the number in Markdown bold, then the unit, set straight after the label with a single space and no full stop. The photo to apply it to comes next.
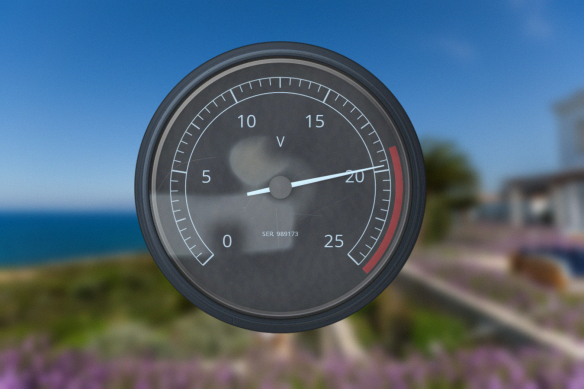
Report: **19.75** V
